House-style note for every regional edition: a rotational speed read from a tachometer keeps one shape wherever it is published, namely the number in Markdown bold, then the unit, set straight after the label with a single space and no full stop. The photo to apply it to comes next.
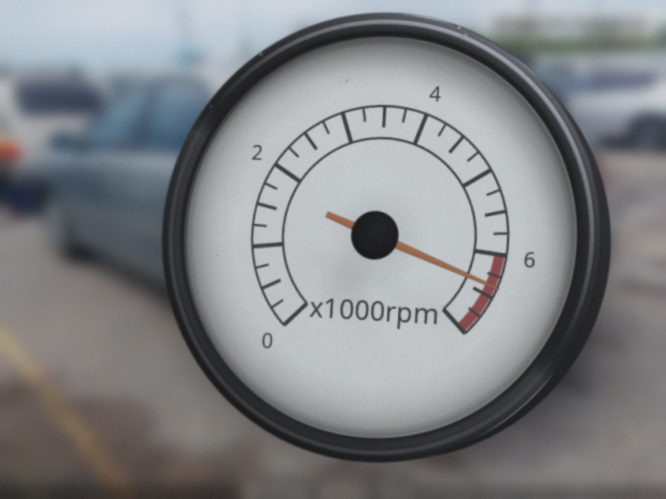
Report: **6375** rpm
